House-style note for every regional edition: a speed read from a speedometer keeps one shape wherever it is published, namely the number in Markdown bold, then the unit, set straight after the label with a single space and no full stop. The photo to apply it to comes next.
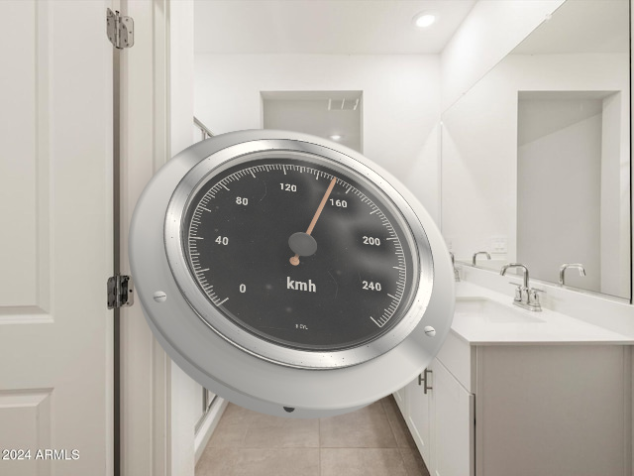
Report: **150** km/h
